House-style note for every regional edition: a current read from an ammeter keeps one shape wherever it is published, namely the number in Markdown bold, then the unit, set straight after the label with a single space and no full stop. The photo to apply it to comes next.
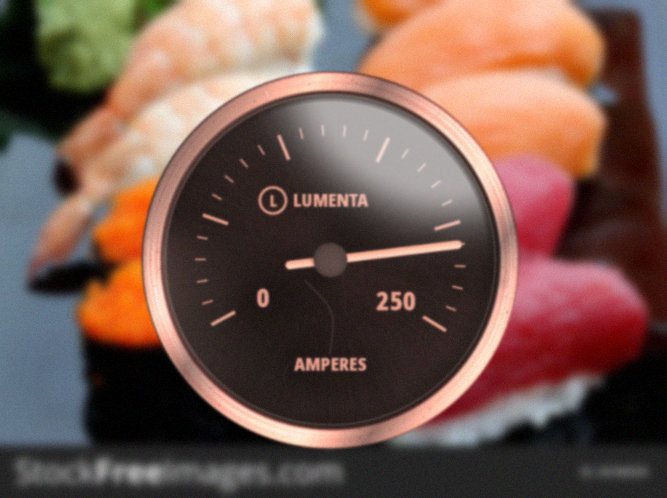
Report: **210** A
